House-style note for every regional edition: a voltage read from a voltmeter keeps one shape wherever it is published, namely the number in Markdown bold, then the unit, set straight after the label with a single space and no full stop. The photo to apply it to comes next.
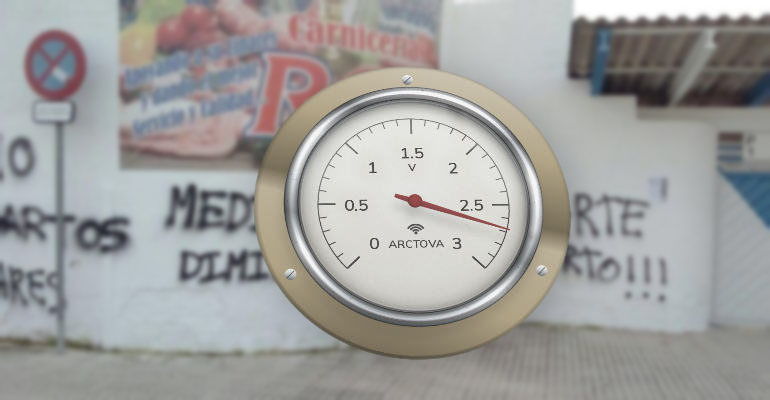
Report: **2.7** V
